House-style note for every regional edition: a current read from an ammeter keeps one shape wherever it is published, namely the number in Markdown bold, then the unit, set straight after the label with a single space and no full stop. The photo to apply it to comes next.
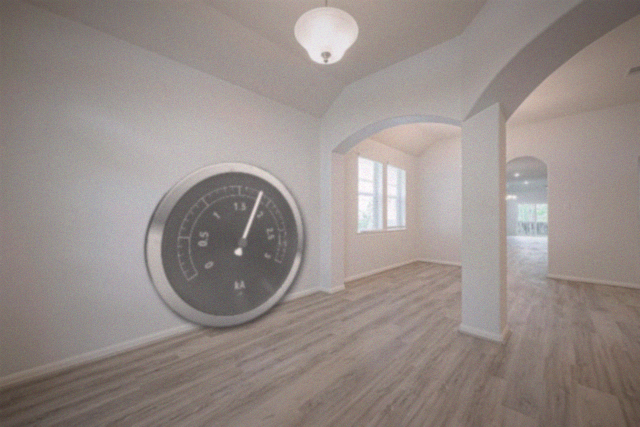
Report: **1.8** kA
